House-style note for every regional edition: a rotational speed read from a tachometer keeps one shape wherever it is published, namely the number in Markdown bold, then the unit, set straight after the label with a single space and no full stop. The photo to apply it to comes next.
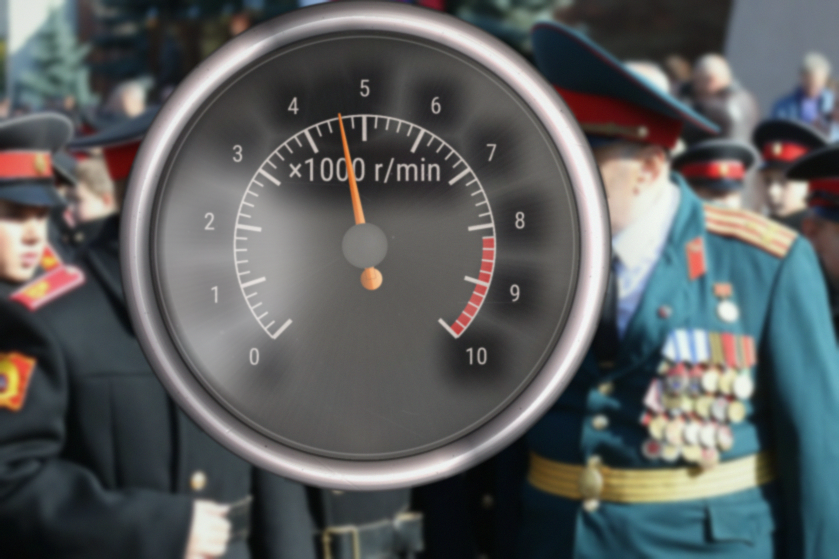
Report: **4600** rpm
